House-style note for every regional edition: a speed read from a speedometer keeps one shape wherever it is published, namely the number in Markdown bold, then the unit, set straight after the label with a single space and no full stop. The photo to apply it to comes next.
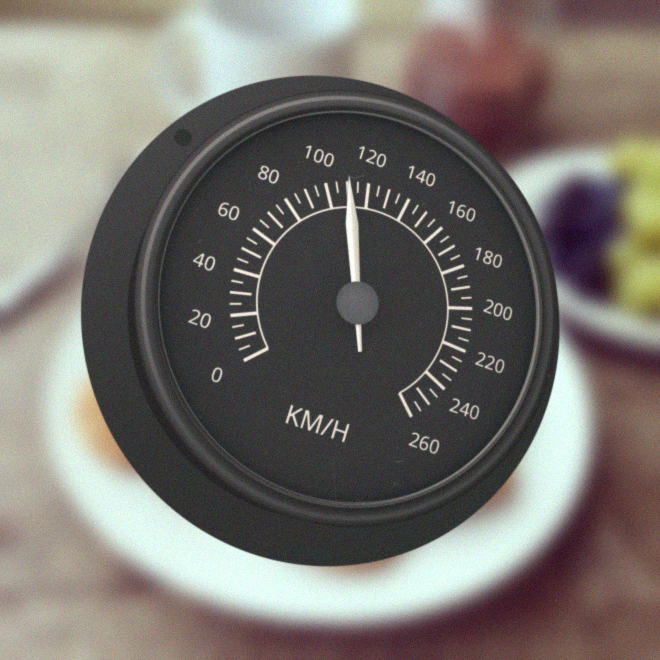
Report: **110** km/h
